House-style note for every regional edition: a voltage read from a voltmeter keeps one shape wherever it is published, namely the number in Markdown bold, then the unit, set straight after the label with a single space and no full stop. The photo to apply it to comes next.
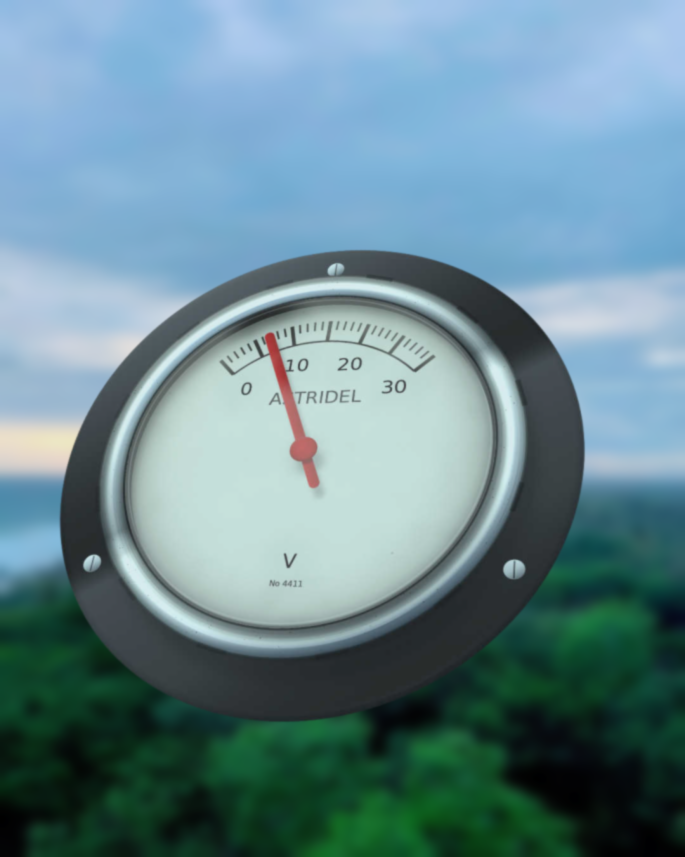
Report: **7** V
